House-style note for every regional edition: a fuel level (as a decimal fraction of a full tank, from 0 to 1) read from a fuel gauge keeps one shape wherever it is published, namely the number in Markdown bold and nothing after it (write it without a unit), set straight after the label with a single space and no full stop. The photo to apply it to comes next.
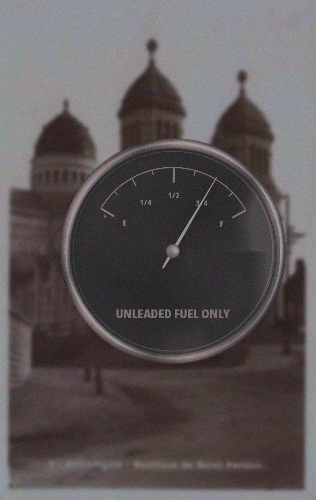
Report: **0.75**
